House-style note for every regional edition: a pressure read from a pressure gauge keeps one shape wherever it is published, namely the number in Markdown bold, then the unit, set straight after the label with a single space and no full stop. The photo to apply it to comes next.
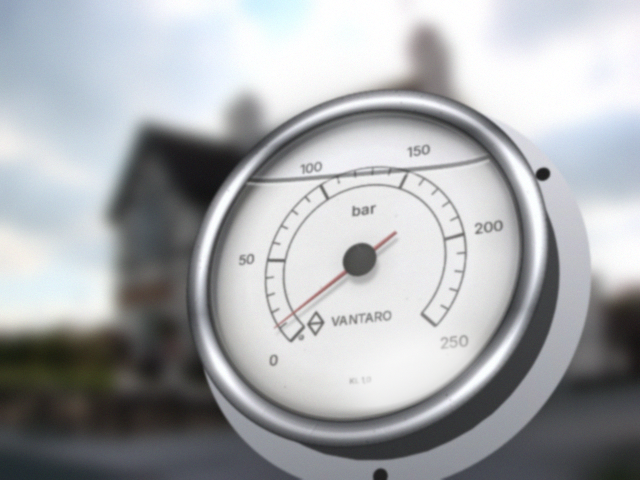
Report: **10** bar
